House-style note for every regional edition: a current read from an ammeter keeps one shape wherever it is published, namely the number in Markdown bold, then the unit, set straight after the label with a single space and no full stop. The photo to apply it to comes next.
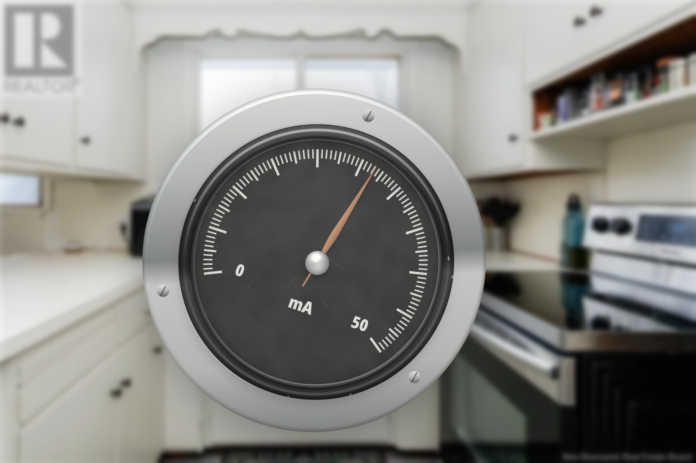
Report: **26.5** mA
